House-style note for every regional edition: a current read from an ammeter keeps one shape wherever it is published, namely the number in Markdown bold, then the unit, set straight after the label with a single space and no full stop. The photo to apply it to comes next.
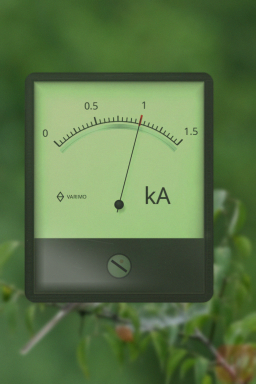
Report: **1** kA
